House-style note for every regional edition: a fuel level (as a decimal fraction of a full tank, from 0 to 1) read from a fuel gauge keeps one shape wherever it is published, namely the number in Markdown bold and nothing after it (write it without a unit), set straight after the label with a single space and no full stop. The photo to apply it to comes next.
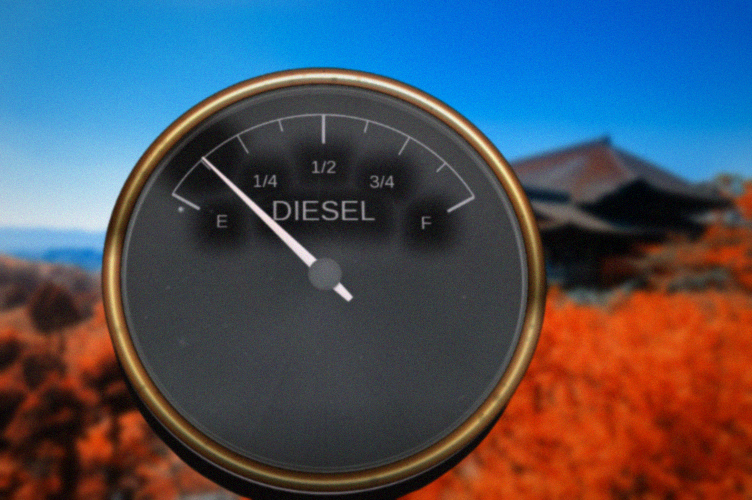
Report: **0.125**
